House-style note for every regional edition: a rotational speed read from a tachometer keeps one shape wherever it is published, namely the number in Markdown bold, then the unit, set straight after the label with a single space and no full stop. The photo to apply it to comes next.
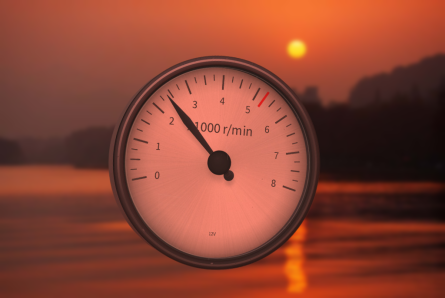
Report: **2375** rpm
